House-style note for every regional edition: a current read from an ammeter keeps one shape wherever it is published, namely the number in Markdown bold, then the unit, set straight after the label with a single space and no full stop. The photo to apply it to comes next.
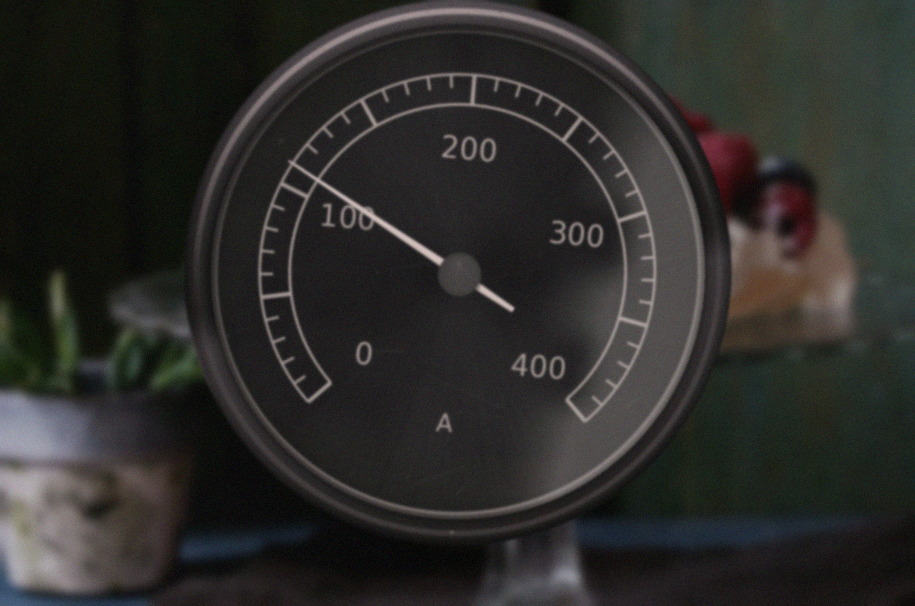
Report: **110** A
